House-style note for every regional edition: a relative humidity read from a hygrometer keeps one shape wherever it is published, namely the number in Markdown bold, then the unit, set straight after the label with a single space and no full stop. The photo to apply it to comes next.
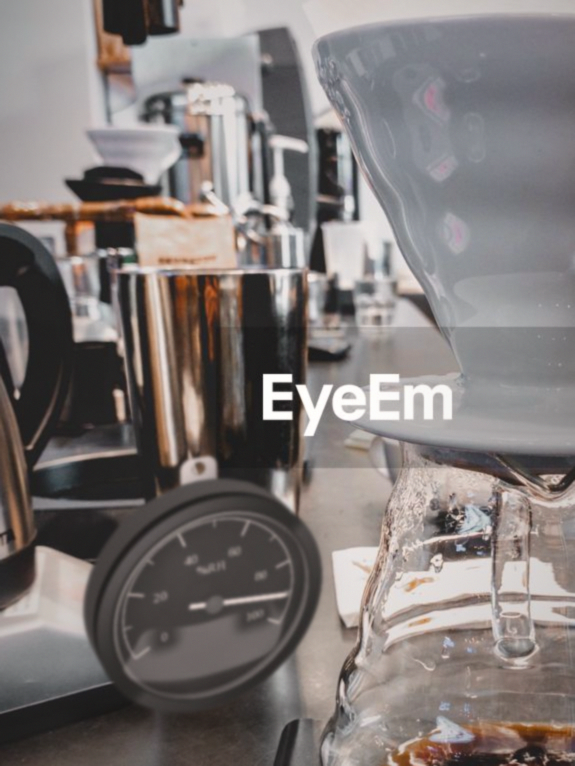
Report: **90** %
